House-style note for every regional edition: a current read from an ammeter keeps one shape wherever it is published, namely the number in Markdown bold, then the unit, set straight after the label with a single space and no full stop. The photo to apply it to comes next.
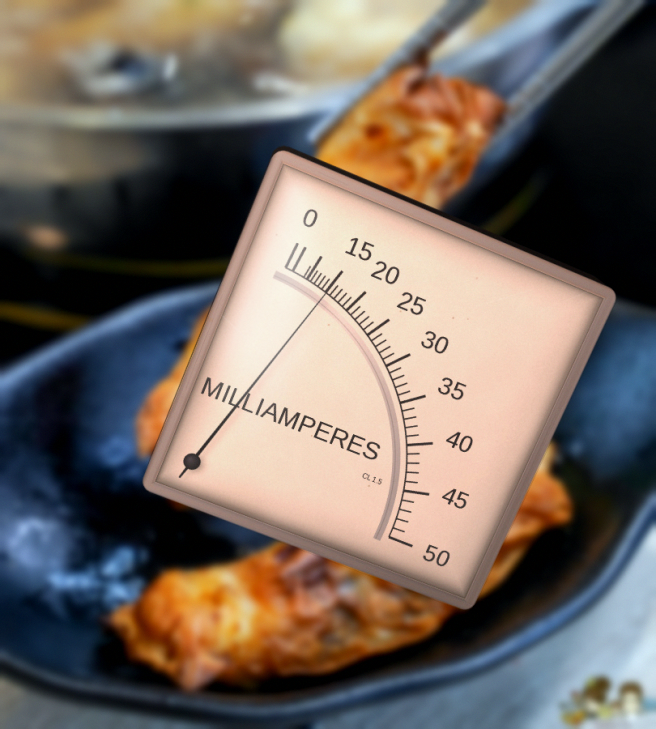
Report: **15** mA
